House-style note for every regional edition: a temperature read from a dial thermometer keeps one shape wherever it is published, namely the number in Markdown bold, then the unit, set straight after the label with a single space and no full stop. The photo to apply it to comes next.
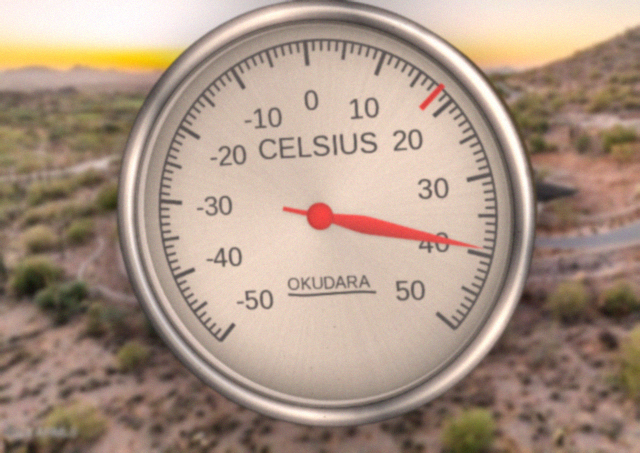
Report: **39** °C
